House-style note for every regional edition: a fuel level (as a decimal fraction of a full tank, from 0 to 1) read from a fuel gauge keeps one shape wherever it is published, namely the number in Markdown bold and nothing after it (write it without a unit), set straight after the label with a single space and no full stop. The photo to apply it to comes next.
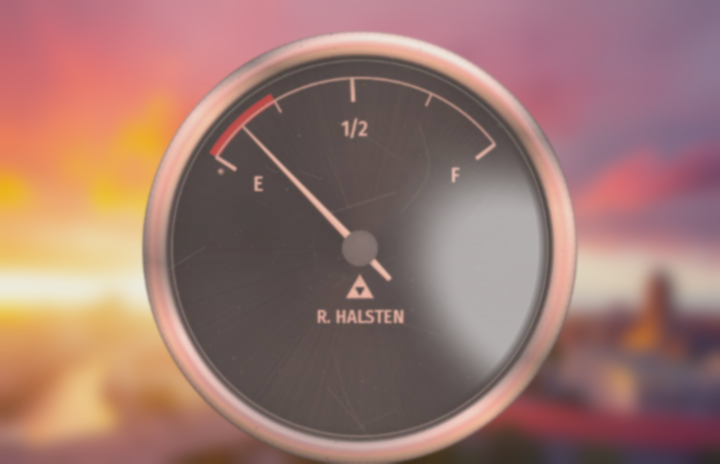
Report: **0.125**
